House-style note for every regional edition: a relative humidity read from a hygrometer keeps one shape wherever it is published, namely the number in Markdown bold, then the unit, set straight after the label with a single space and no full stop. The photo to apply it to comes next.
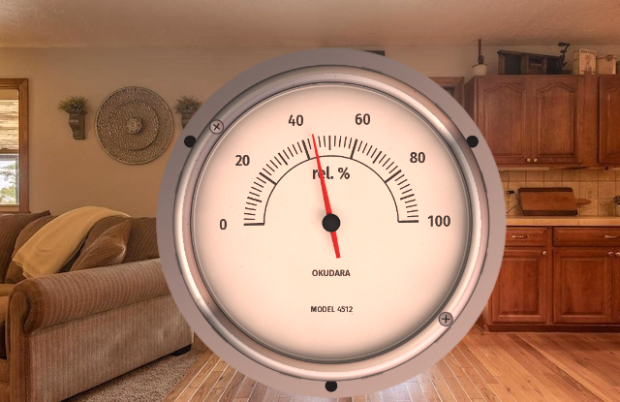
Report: **44** %
